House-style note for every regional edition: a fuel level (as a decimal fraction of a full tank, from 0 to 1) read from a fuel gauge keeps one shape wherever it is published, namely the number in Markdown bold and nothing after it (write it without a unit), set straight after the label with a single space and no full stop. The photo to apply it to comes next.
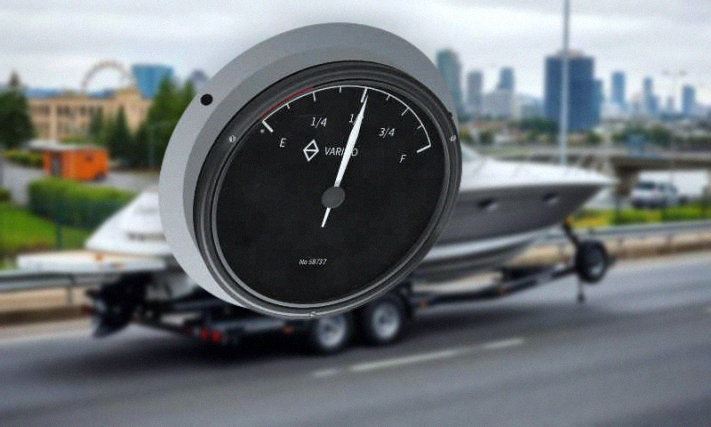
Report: **0.5**
